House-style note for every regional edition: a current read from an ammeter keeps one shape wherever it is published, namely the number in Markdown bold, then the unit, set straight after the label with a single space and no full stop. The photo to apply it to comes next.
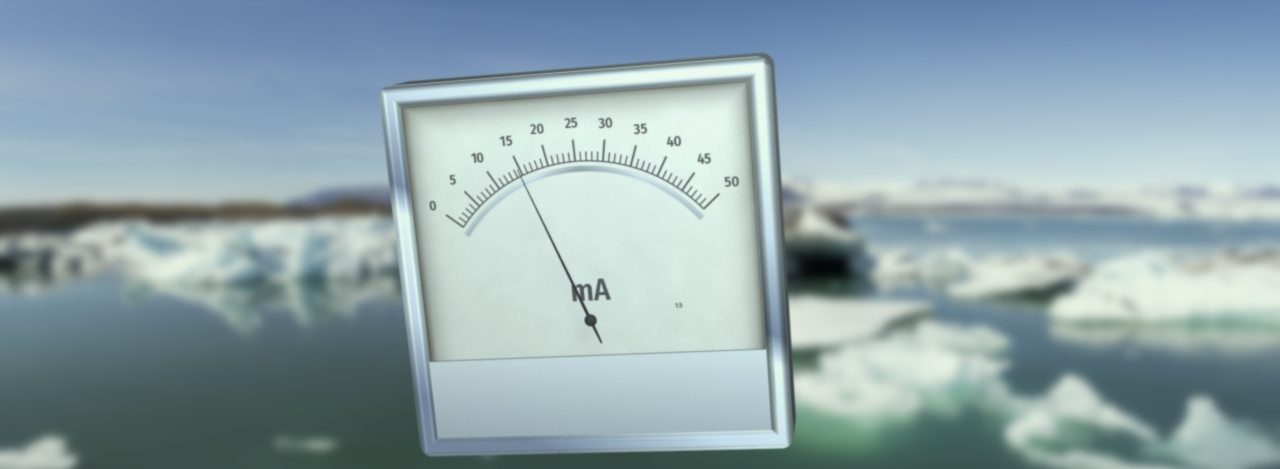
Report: **15** mA
